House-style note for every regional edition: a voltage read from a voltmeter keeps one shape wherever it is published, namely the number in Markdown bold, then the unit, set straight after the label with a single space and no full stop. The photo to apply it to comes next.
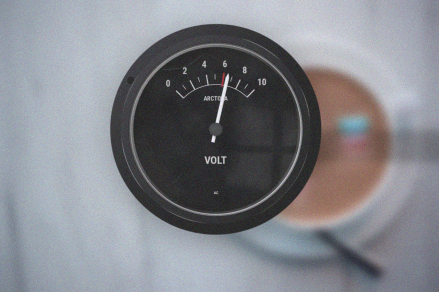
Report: **6.5** V
